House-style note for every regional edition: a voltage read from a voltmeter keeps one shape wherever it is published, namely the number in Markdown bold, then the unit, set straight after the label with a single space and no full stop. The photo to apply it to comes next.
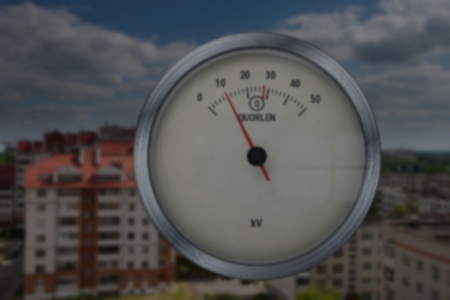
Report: **10** kV
